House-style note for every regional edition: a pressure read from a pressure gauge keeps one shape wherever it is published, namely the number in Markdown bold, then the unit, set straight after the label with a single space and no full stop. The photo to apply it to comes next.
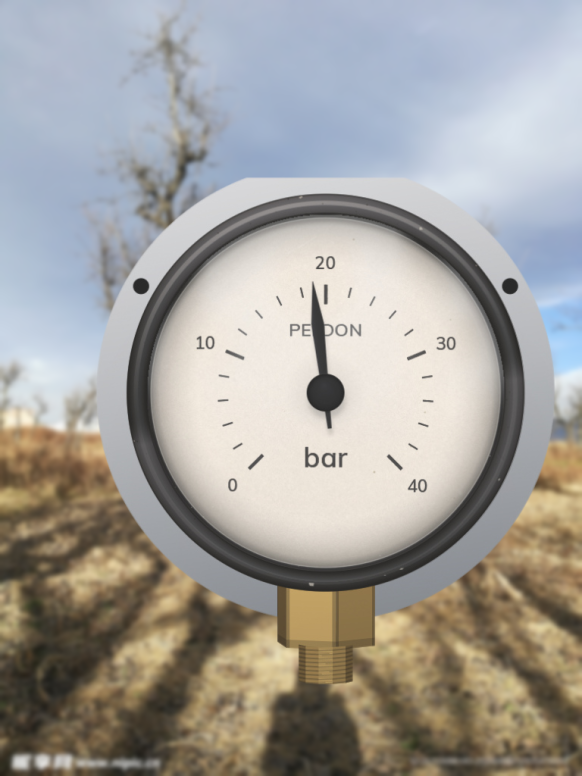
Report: **19** bar
